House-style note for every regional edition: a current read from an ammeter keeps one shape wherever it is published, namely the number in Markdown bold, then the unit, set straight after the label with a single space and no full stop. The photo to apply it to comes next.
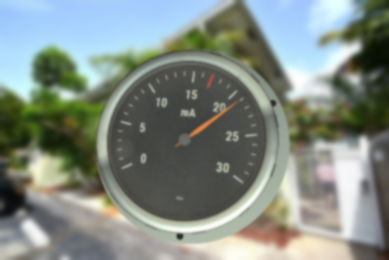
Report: **21** mA
